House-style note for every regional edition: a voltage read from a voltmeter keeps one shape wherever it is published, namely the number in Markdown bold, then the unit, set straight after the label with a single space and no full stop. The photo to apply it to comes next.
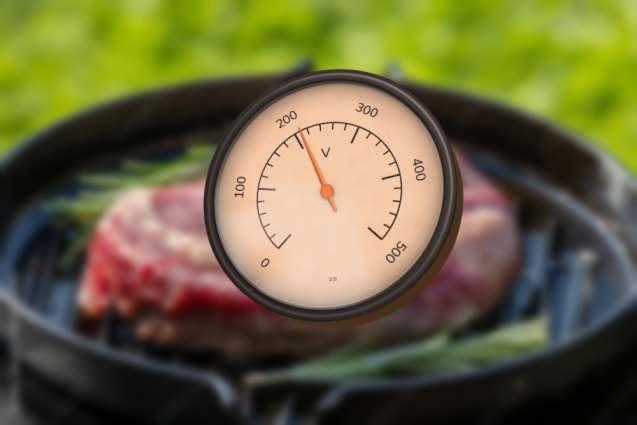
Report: **210** V
